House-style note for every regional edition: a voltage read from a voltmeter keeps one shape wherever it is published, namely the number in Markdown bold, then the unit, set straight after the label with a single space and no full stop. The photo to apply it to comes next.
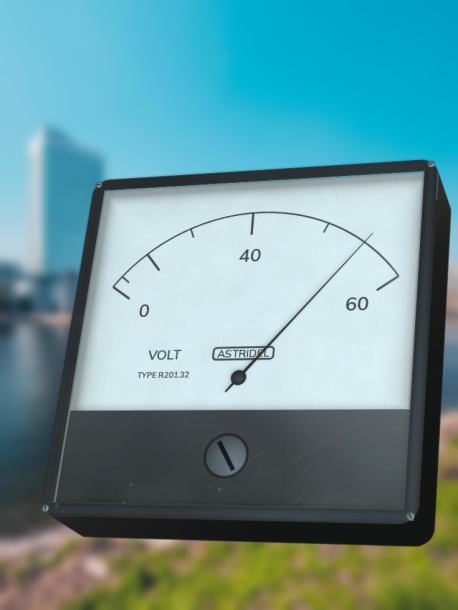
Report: **55** V
